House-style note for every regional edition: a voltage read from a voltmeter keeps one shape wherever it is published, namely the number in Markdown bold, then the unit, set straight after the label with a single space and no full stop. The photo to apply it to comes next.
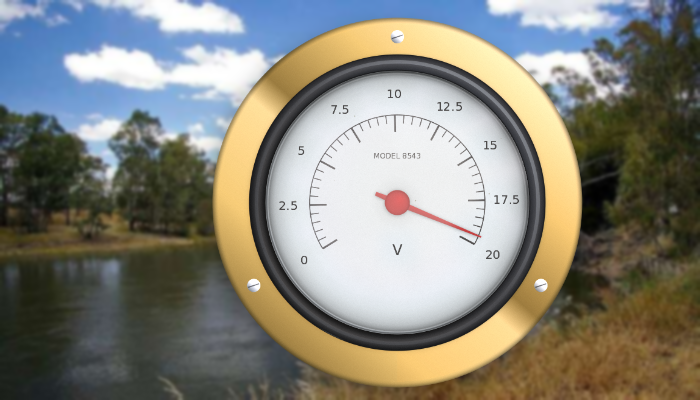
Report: **19.5** V
